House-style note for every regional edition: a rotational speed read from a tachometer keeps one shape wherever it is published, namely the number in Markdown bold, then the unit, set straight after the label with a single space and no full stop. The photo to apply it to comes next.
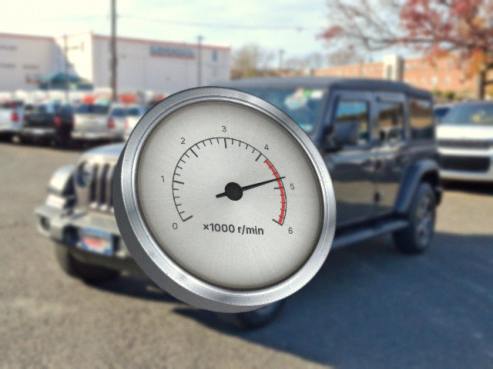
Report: **4800** rpm
